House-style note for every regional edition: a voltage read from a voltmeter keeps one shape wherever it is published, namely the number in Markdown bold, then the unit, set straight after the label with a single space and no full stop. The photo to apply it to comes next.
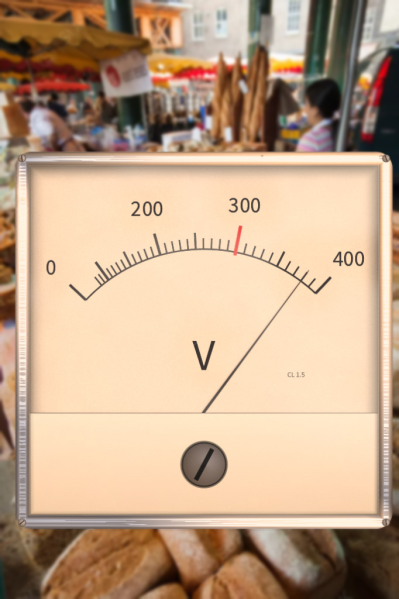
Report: **380** V
